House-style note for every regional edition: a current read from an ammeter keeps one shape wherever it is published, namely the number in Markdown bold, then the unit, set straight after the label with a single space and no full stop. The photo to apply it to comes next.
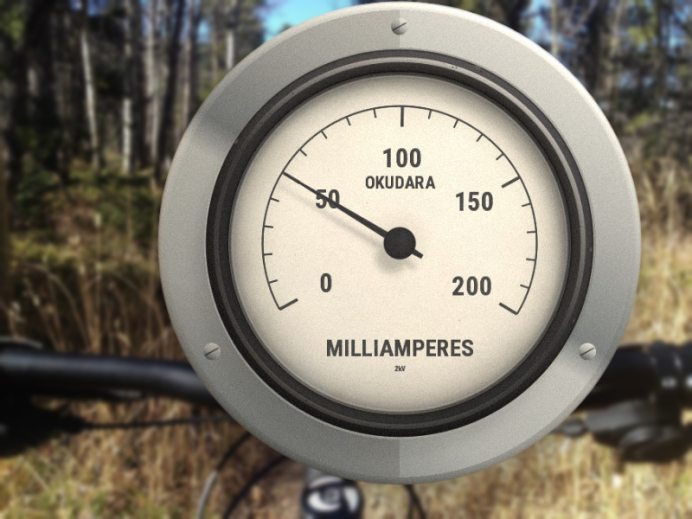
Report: **50** mA
